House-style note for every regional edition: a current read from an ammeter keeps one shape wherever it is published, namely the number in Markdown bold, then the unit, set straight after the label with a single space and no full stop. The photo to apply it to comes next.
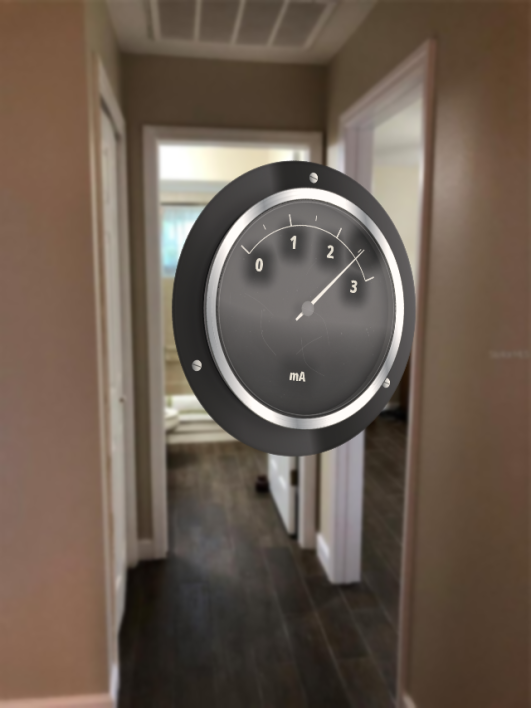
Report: **2.5** mA
